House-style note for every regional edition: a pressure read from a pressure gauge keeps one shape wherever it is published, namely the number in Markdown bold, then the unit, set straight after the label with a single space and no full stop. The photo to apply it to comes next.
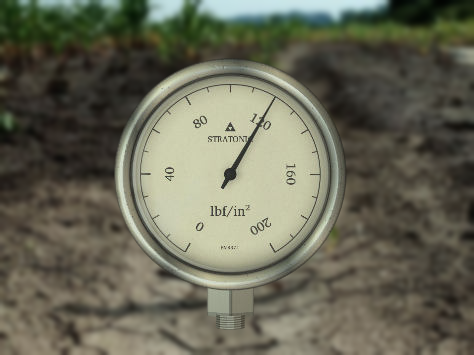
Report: **120** psi
